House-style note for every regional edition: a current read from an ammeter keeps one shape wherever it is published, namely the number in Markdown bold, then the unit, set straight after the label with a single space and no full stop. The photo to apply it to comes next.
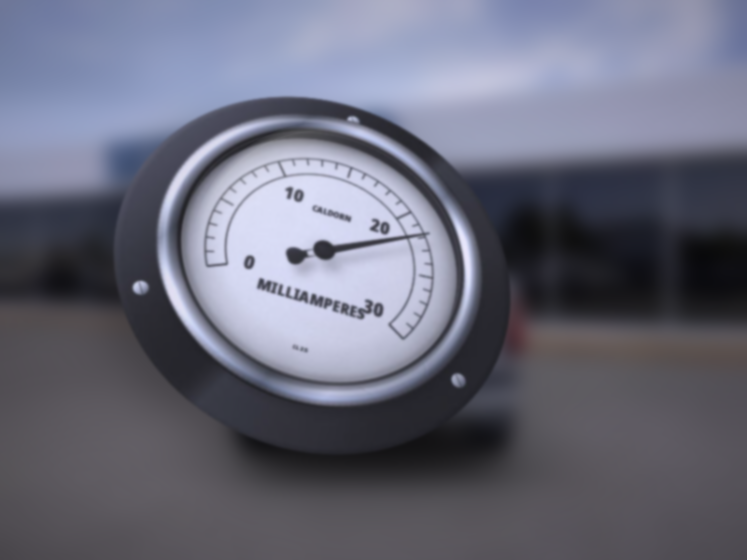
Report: **22** mA
